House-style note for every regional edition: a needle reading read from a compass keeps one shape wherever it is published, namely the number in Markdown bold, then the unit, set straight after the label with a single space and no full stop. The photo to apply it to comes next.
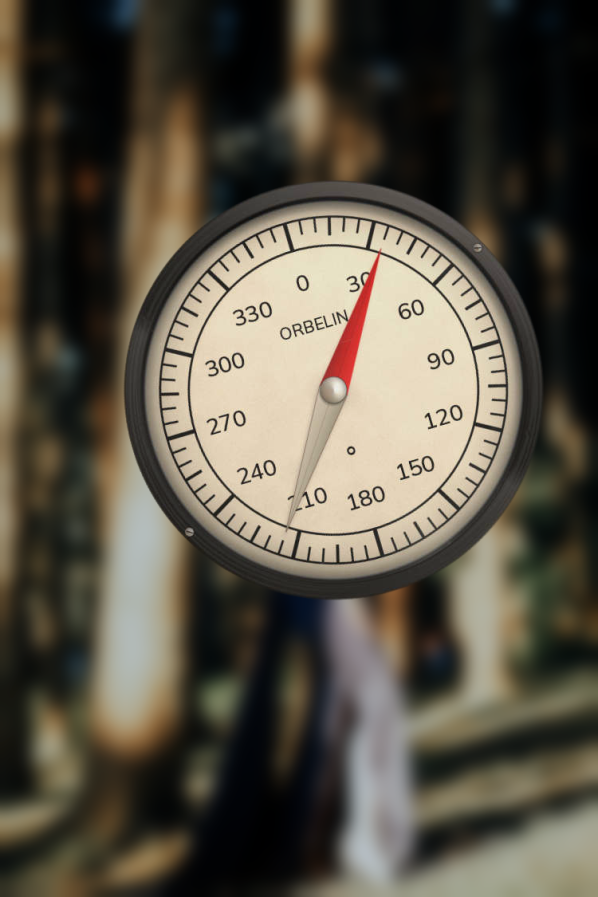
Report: **35** °
